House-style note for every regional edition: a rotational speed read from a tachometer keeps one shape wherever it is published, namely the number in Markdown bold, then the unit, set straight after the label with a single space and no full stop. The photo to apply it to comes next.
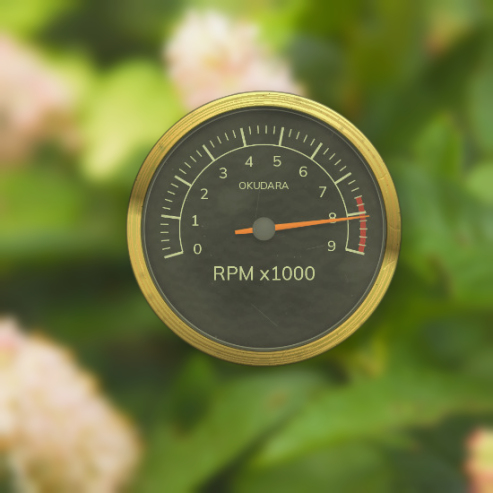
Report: **8100** rpm
